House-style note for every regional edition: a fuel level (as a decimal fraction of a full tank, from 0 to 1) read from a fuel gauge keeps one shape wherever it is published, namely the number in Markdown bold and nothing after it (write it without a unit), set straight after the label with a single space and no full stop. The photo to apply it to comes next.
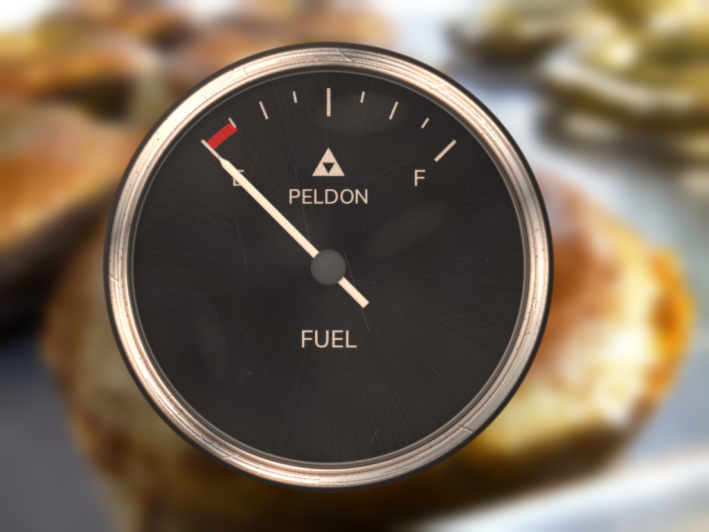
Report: **0**
